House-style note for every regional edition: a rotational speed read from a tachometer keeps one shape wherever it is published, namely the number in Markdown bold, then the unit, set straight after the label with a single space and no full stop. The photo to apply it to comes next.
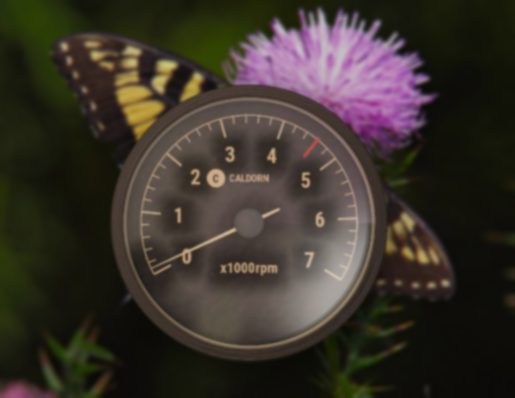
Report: **100** rpm
